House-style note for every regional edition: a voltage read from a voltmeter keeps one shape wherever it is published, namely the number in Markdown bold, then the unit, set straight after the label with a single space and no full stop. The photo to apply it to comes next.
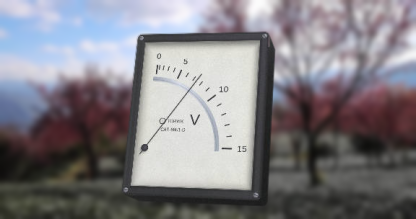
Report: **7.5** V
